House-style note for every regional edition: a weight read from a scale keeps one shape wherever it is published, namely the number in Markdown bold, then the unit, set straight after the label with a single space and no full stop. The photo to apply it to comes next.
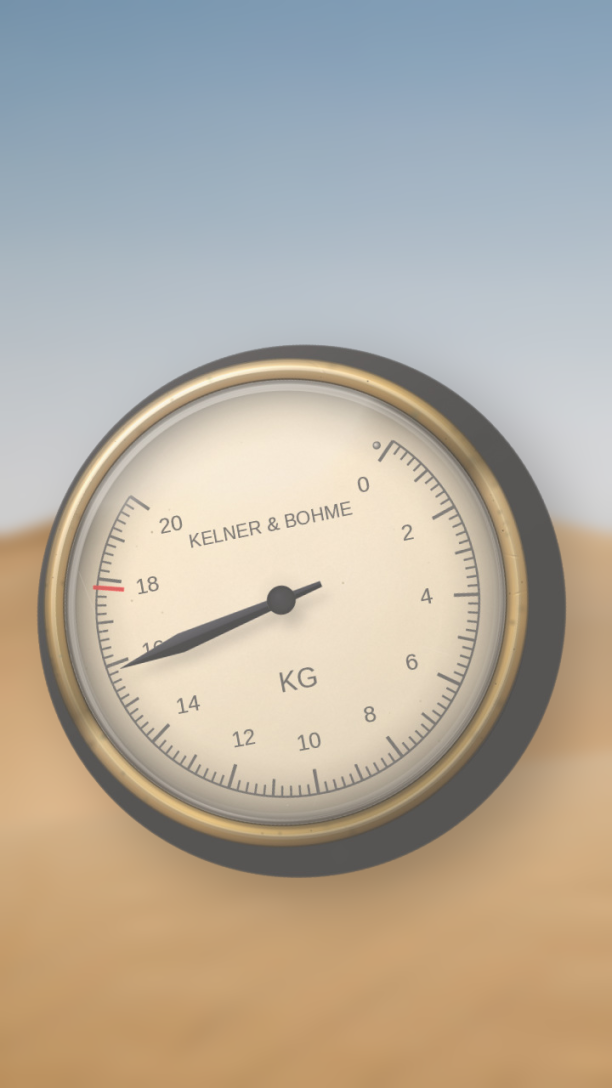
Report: **15.8** kg
